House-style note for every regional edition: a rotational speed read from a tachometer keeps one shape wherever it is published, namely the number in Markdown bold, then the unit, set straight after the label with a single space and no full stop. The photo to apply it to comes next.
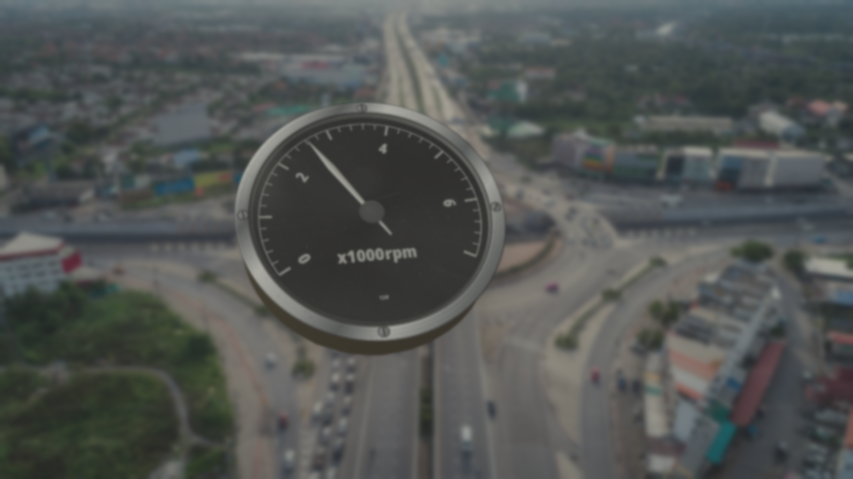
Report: **2600** rpm
